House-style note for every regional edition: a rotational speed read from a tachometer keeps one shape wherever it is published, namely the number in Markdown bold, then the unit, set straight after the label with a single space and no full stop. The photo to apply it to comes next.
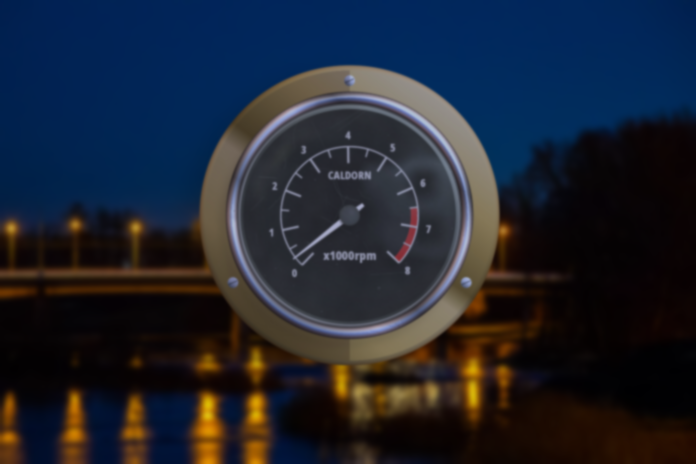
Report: **250** rpm
